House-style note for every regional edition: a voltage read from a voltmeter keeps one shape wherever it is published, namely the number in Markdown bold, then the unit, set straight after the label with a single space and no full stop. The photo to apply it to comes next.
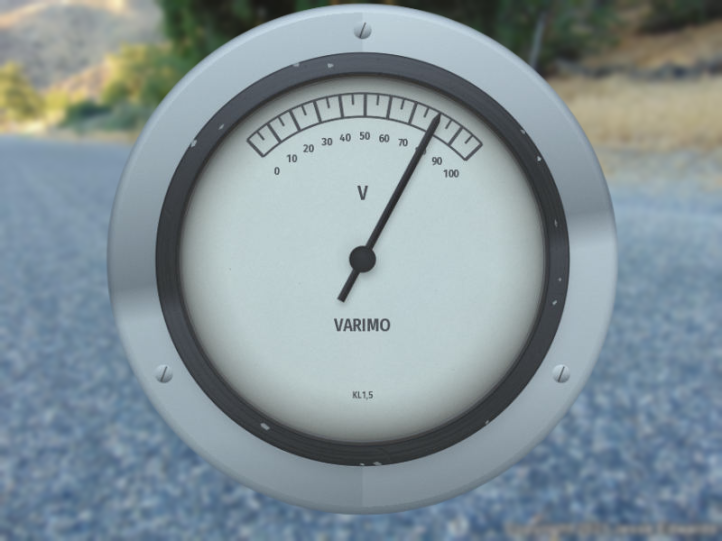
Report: **80** V
